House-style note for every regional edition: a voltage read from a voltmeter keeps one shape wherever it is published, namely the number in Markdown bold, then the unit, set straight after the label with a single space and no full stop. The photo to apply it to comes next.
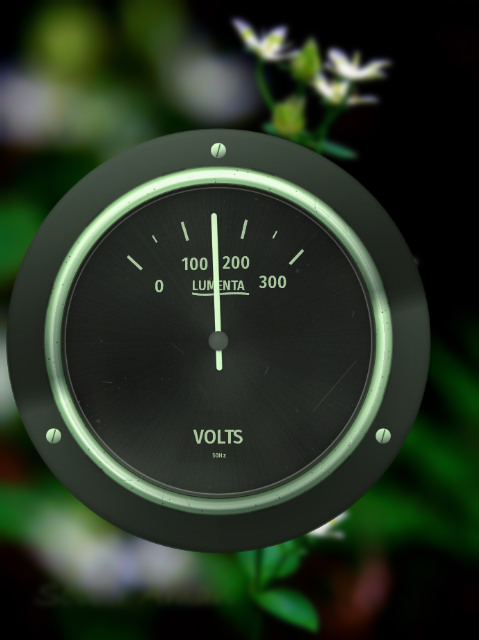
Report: **150** V
